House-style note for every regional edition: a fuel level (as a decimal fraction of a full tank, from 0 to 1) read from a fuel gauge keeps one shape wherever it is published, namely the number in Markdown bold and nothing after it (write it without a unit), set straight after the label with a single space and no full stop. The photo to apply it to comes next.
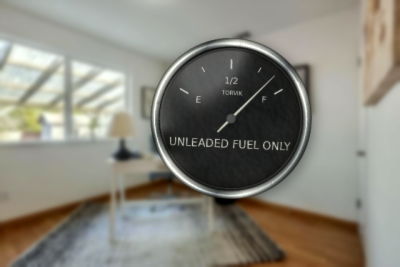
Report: **0.875**
